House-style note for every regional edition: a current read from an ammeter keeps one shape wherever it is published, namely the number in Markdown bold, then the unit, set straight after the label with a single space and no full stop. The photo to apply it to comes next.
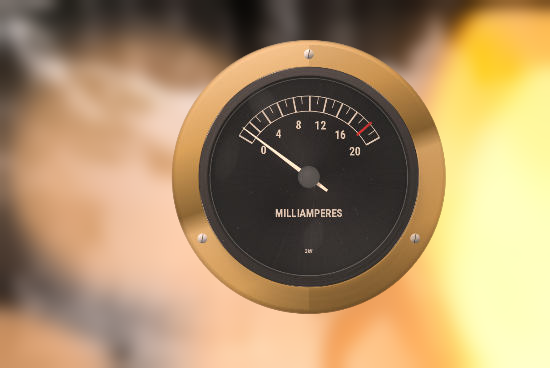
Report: **1** mA
